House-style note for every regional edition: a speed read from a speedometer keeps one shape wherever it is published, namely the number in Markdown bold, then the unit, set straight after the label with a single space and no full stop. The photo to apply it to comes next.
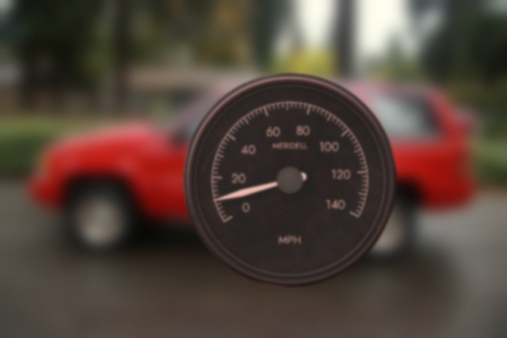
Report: **10** mph
